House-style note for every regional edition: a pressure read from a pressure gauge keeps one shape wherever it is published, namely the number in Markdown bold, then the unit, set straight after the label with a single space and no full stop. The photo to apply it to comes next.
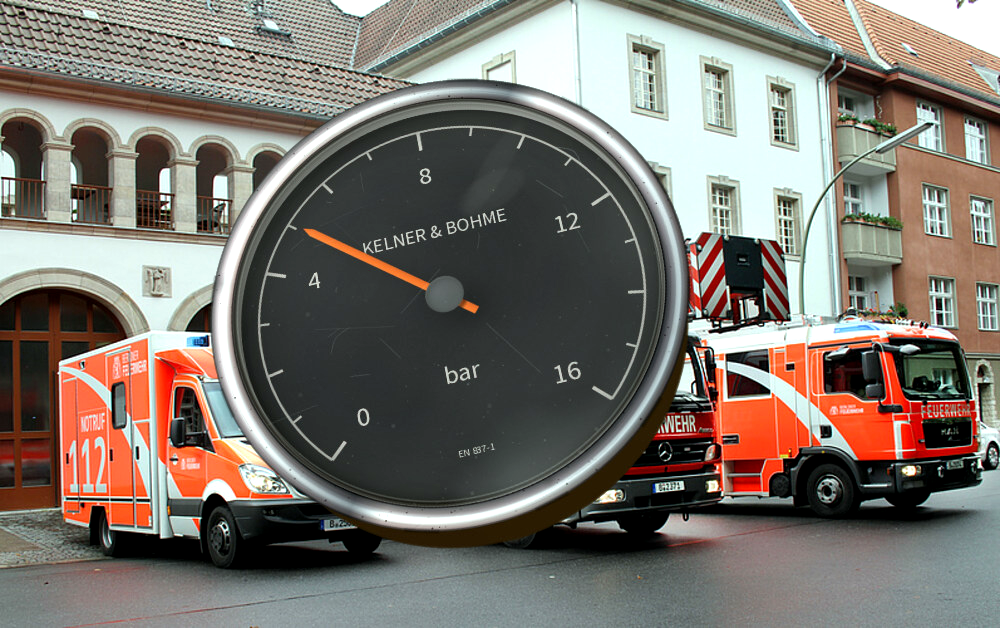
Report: **5** bar
